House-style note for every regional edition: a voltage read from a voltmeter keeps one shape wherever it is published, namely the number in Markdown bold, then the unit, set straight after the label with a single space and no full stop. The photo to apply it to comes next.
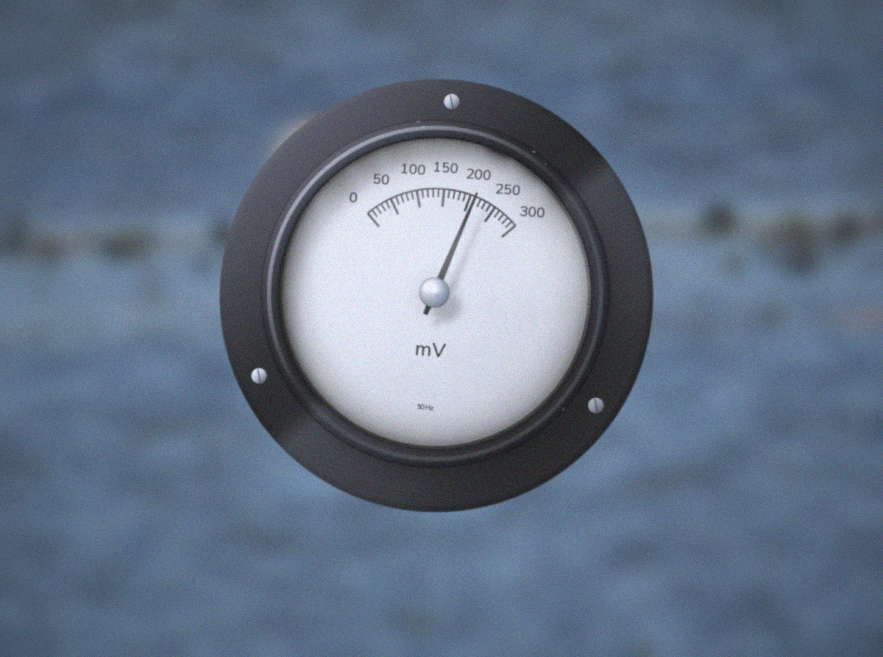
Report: **210** mV
